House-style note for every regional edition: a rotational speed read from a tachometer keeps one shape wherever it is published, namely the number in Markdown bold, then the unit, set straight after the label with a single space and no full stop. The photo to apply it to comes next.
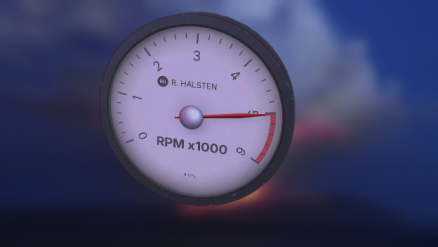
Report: **5000** rpm
